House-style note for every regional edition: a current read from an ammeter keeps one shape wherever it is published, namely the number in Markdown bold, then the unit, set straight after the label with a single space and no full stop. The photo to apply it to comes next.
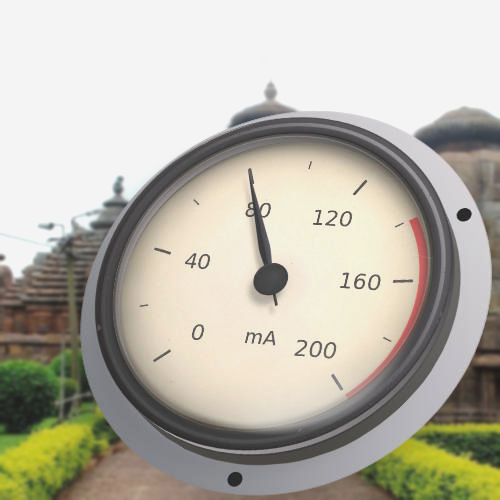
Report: **80** mA
